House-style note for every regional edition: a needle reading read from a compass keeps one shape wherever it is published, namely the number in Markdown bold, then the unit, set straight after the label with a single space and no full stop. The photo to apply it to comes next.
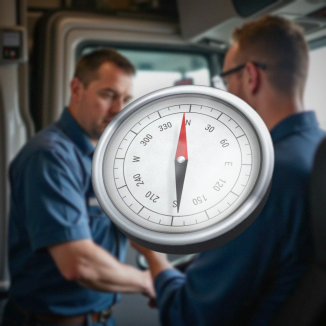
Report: **355** °
